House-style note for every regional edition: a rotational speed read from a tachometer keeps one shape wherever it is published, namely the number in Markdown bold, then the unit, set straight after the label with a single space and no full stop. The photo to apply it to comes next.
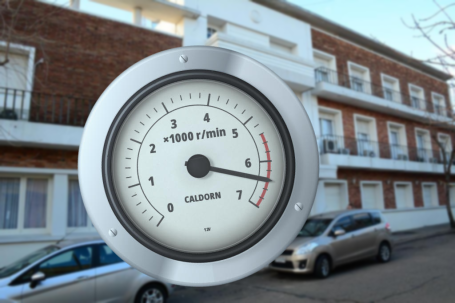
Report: **6400** rpm
